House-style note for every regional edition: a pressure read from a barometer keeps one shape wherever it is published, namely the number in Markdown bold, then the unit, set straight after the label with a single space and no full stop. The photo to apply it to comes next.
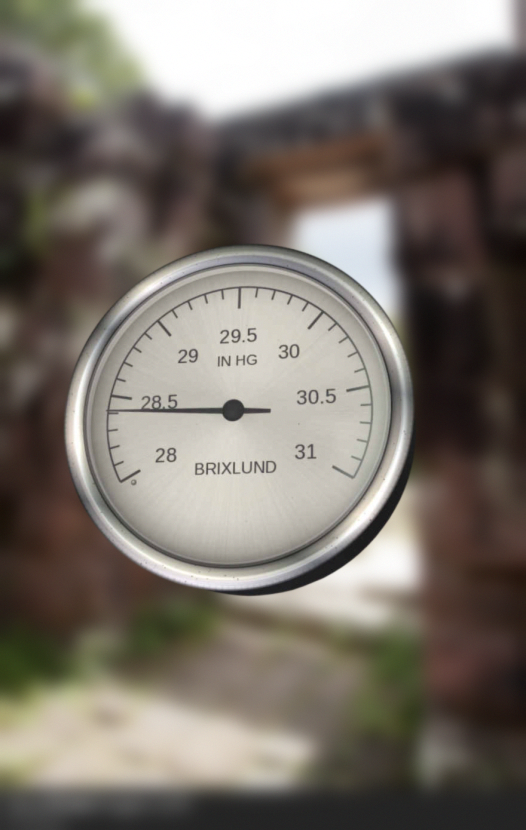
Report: **28.4** inHg
